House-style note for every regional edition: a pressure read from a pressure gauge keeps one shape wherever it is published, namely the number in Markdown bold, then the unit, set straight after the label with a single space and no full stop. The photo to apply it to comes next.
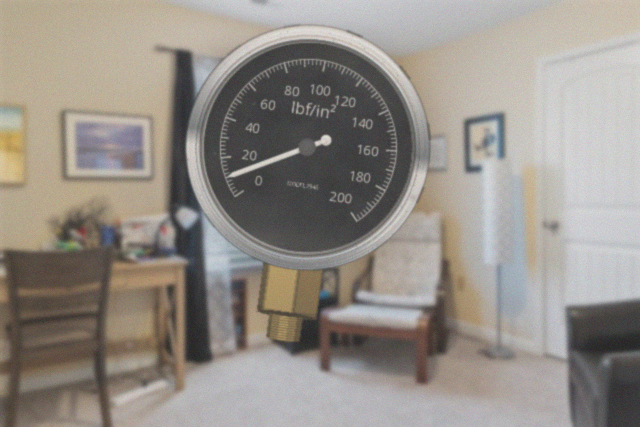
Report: **10** psi
